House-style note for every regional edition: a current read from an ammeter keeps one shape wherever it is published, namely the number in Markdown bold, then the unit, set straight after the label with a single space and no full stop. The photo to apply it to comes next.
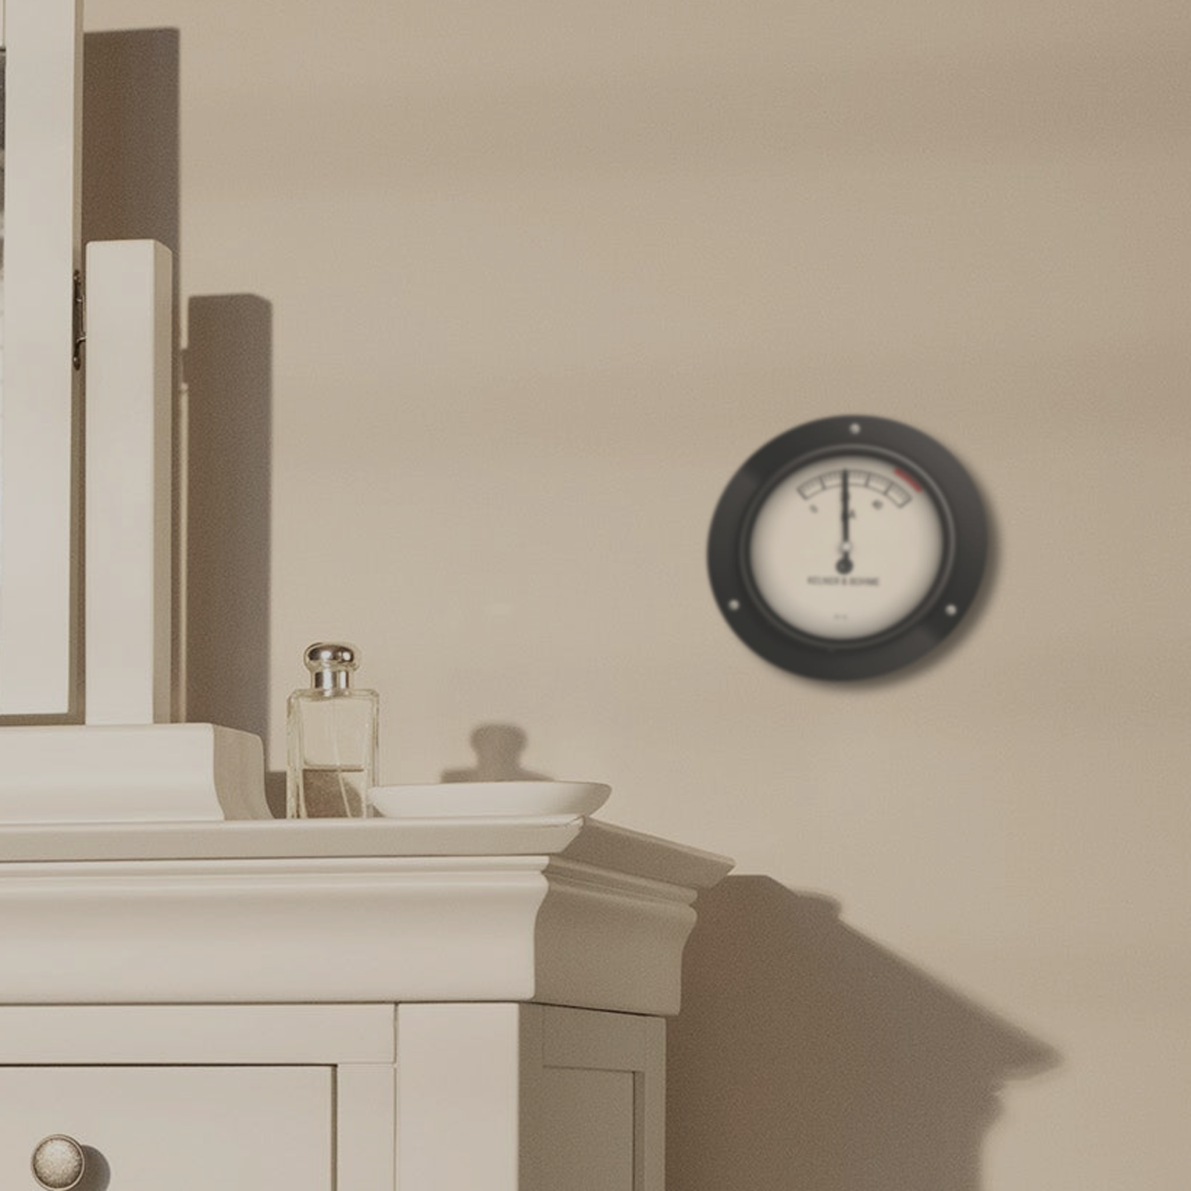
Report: **20** µA
